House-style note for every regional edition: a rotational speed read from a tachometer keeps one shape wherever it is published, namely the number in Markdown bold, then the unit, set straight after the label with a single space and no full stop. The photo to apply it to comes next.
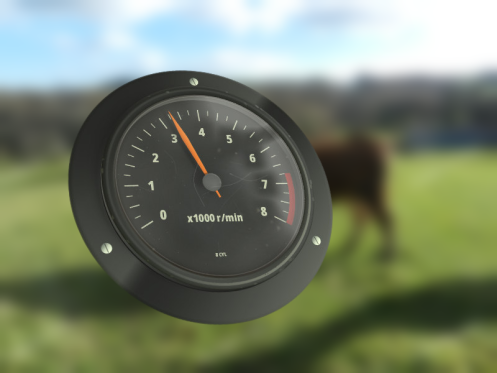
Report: **3250** rpm
